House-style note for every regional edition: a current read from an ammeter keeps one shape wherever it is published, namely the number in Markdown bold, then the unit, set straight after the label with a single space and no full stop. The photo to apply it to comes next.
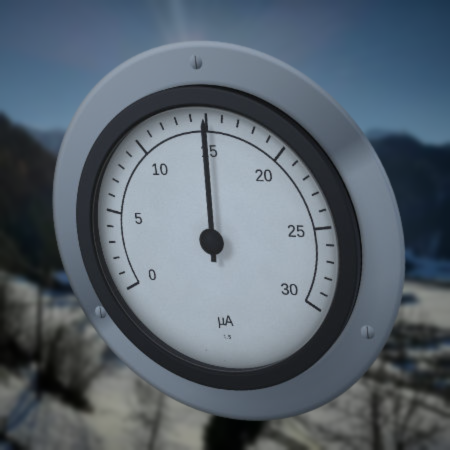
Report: **15** µA
